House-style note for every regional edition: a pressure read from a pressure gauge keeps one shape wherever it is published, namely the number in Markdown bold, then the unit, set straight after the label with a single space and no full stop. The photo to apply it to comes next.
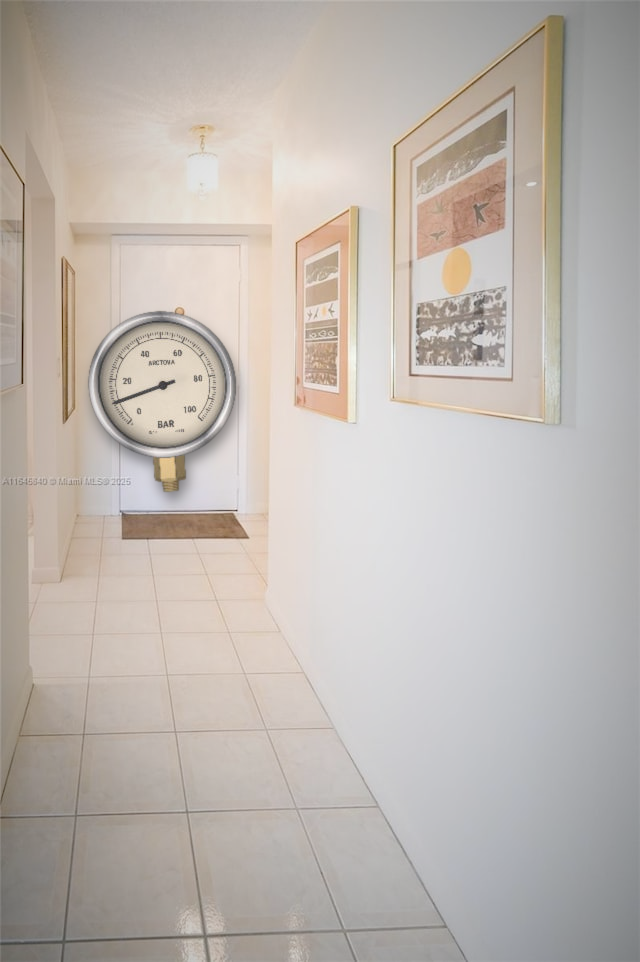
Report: **10** bar
